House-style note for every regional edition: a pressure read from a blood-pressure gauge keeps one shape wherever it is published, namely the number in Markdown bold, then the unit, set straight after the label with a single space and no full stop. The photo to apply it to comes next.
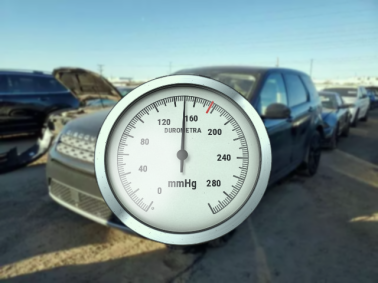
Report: **150** mmHg
